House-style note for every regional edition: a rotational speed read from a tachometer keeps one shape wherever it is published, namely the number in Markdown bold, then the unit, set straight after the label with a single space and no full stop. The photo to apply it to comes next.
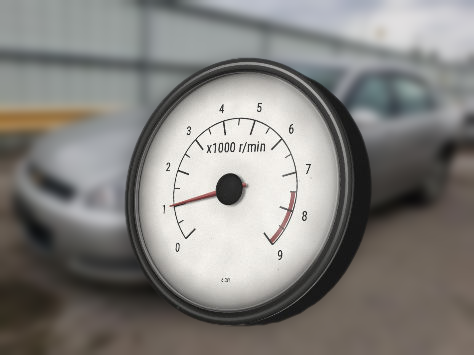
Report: **1000** rpm
